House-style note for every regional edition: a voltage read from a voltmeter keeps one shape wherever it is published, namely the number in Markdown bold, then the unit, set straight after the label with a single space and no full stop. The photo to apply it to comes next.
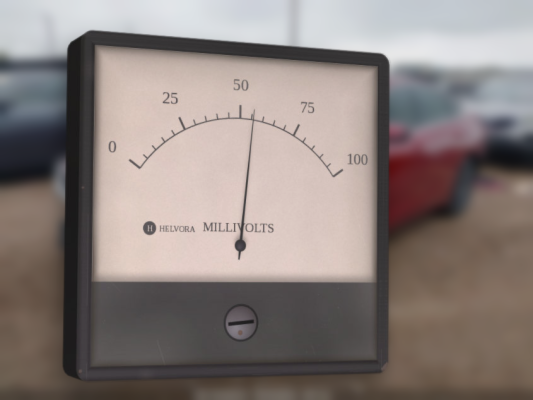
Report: **55** mV
